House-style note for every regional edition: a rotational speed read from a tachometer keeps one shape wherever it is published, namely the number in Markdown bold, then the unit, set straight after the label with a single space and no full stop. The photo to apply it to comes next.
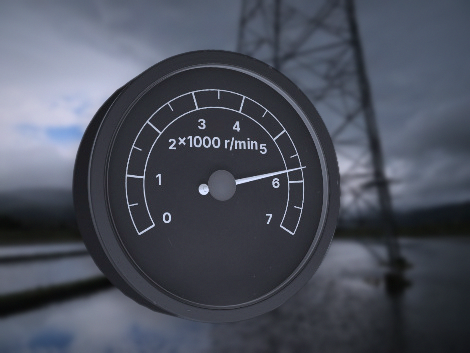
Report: **5750** rpm
